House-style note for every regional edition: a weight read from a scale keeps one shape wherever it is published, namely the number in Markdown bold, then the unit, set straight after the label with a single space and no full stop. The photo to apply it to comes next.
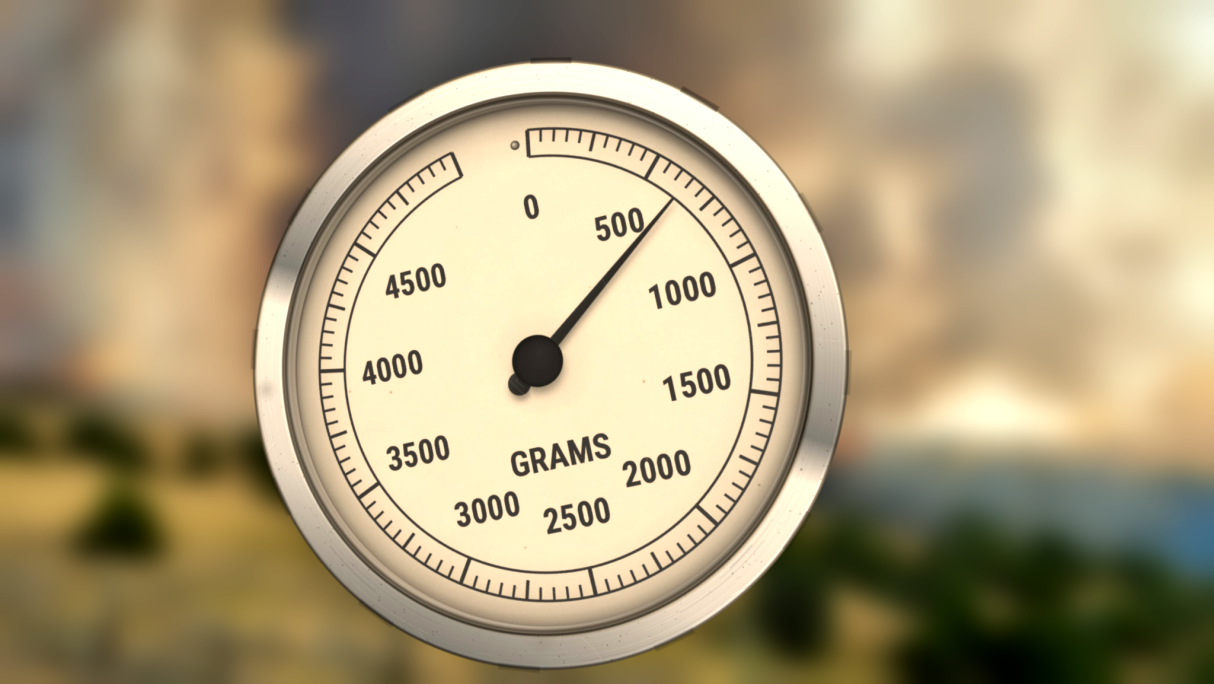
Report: **650** g
